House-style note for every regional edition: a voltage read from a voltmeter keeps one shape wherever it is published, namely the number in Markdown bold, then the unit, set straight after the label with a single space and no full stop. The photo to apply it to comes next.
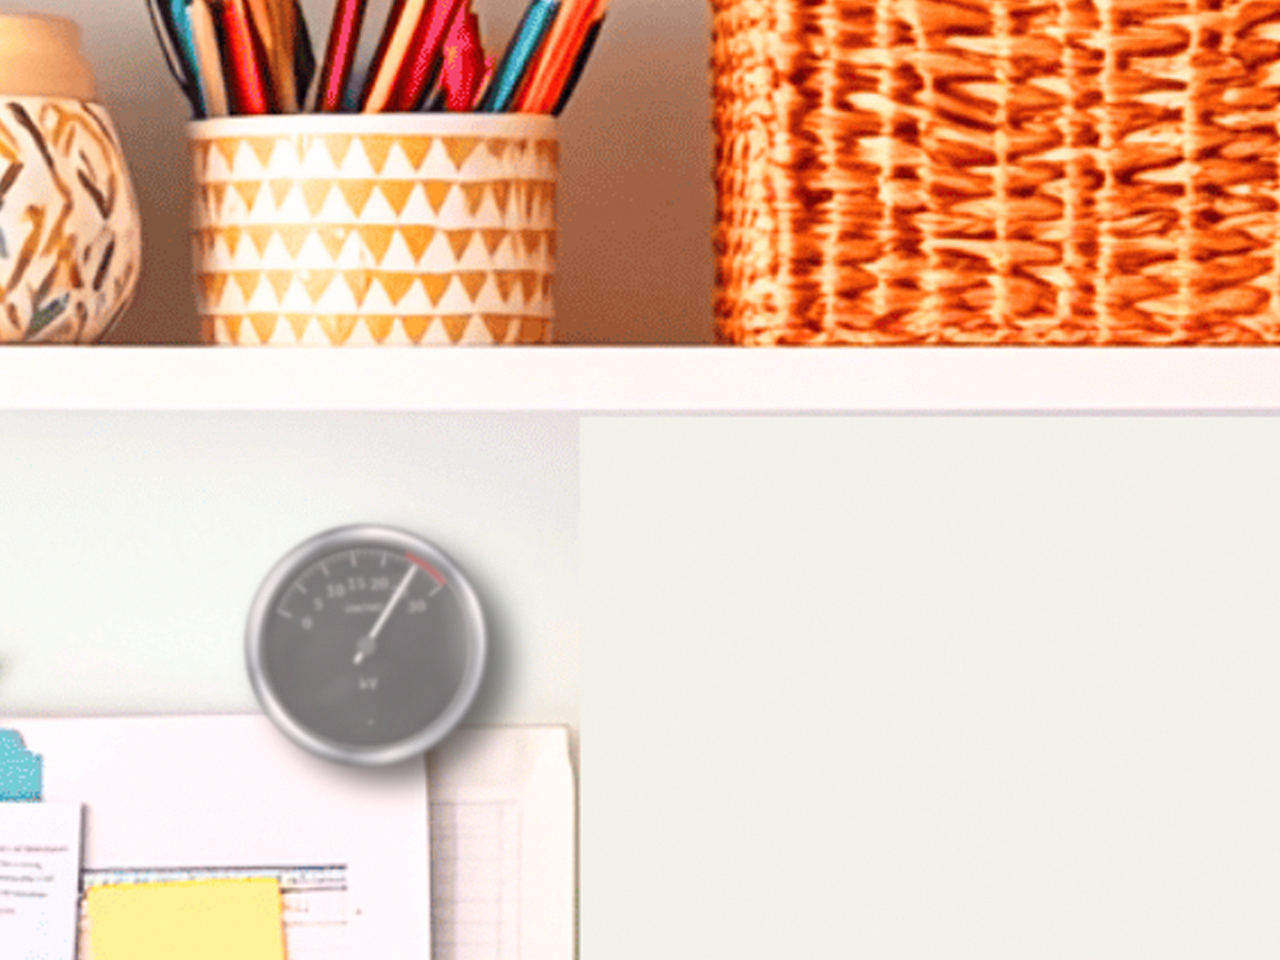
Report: **25** kV
